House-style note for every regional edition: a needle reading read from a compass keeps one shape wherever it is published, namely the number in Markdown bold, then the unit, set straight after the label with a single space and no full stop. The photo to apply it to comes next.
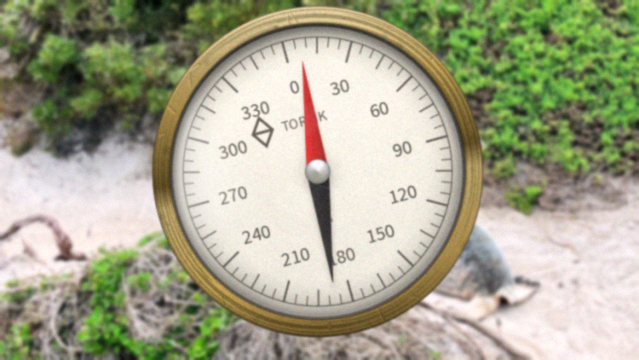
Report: **7.5** °
